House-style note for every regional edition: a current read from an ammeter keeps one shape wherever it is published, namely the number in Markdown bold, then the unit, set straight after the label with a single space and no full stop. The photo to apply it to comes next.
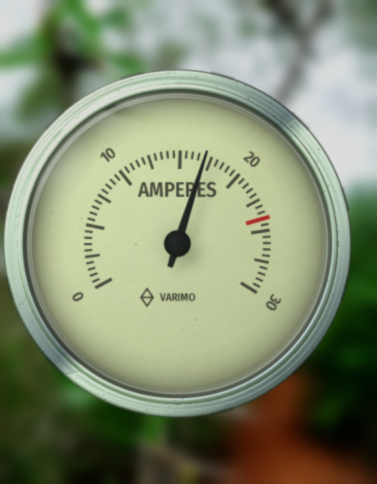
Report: **17** A
